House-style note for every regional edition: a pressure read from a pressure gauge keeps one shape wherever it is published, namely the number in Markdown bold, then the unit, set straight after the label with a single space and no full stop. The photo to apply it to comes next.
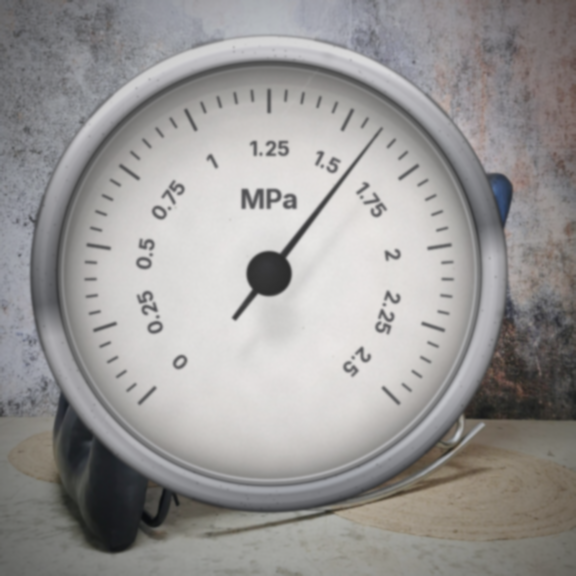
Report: **1.6** MPa
